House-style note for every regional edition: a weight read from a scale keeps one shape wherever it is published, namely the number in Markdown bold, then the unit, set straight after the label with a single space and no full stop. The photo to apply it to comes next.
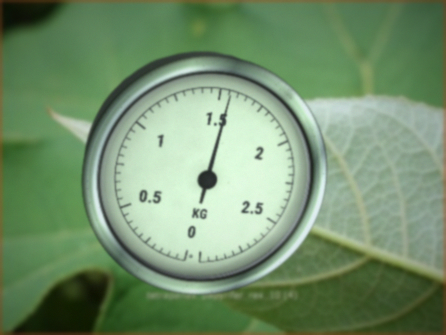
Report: **1.55** kg
